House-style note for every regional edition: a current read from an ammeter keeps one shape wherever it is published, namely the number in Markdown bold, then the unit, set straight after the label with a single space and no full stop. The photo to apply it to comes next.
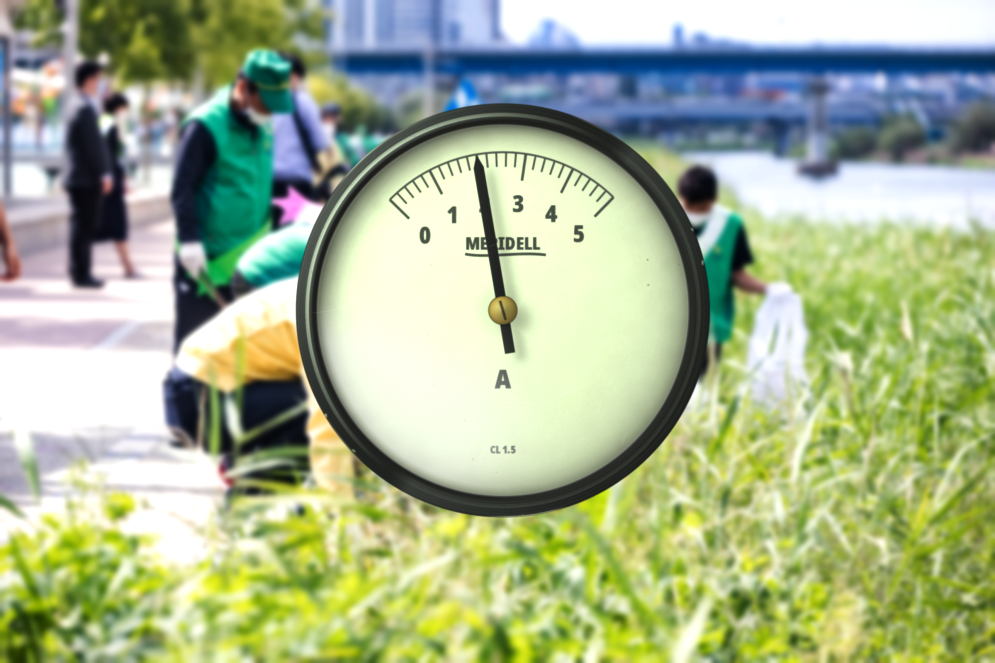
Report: **2** A
